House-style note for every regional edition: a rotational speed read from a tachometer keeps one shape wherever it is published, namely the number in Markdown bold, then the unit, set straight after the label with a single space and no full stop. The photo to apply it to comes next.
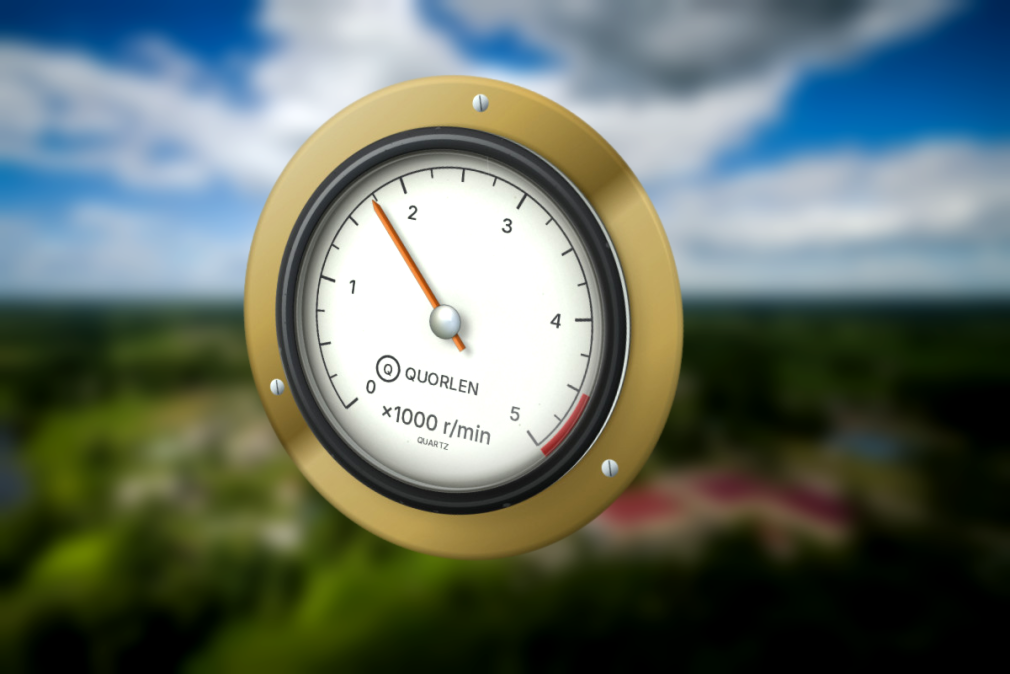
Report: **1750** rpm
